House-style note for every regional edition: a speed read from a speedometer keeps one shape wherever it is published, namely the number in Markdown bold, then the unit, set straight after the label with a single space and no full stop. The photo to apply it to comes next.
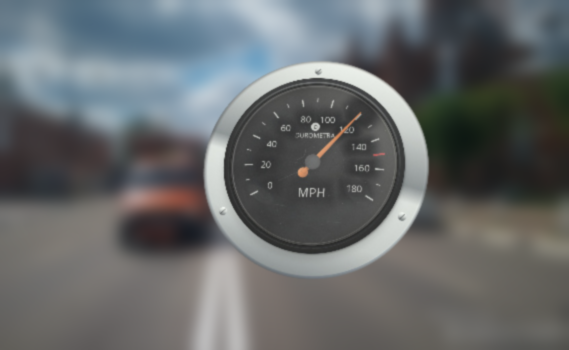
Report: **120** mph
